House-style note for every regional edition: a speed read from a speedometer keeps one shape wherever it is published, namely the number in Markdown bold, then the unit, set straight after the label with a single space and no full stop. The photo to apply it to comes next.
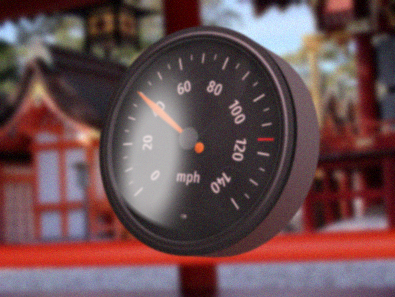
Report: **40** mph
